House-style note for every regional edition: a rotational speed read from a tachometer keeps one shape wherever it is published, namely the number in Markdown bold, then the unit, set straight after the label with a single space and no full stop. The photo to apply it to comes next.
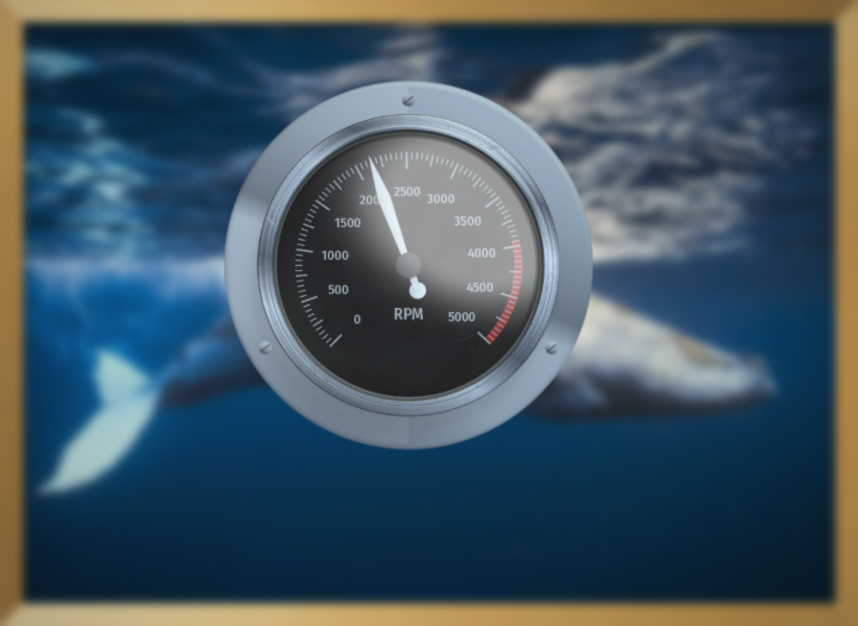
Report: **2150** rpm
